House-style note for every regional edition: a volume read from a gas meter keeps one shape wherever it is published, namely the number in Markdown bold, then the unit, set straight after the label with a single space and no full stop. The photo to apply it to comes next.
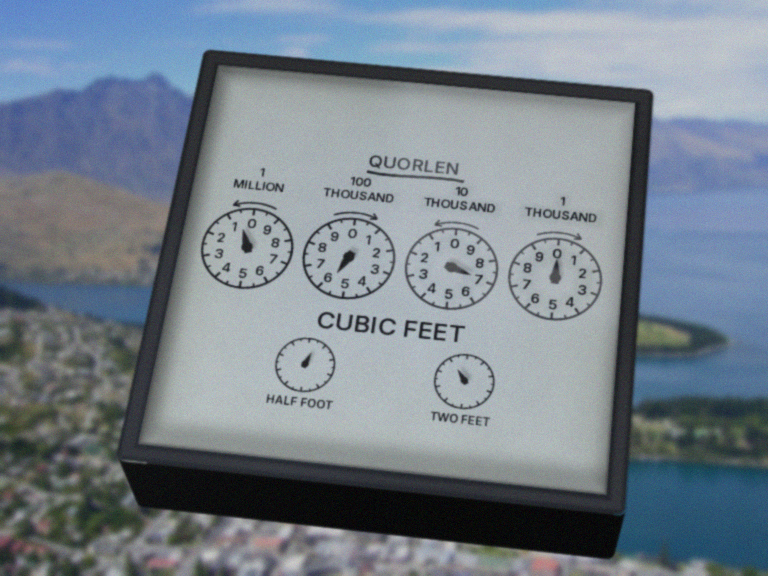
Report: **57000** ft³
